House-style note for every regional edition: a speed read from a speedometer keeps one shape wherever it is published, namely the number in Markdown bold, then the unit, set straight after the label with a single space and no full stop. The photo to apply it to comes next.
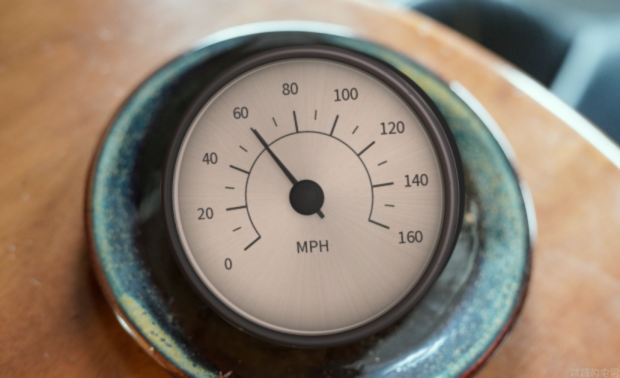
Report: **60** mph
